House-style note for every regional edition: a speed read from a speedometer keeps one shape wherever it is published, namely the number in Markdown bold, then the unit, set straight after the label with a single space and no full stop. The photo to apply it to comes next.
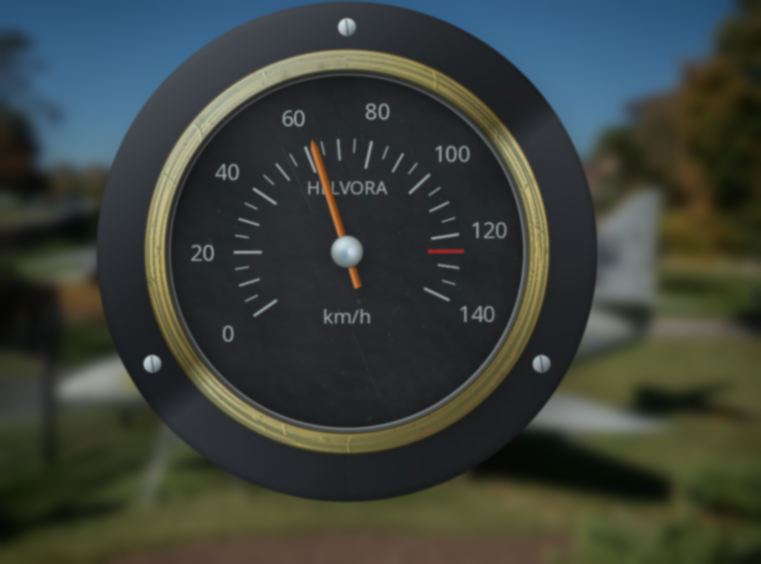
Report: **62.5** km/h
